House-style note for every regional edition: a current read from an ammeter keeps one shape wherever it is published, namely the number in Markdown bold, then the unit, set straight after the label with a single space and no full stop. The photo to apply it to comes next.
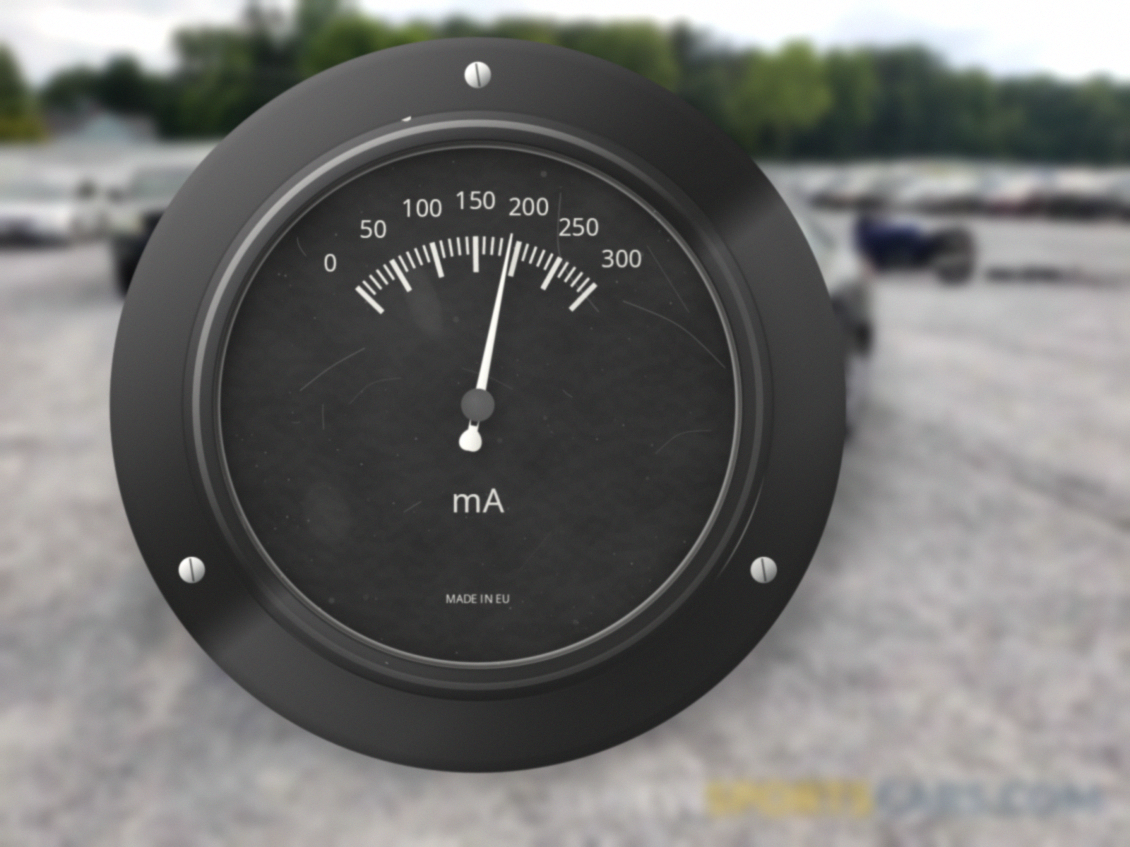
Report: **190** mA
